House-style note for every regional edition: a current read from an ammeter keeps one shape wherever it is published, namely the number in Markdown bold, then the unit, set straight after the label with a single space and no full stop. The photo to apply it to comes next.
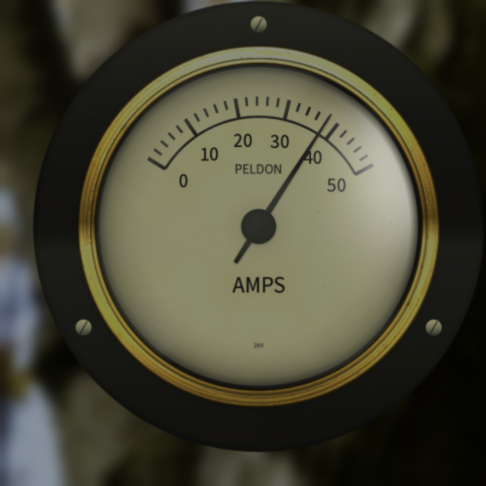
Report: **38** A
